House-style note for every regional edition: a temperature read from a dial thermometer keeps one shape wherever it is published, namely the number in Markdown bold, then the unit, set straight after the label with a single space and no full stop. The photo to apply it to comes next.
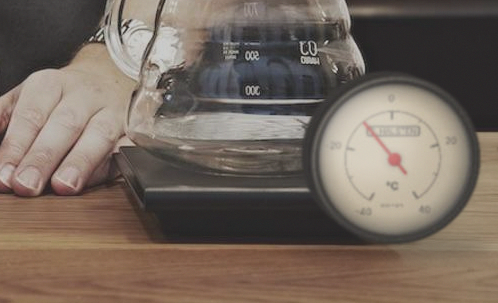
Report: **-10** °C
